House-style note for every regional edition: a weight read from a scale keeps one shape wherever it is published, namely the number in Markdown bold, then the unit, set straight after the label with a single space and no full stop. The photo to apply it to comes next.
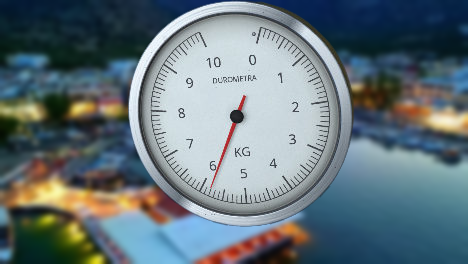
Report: **5.8** kg
